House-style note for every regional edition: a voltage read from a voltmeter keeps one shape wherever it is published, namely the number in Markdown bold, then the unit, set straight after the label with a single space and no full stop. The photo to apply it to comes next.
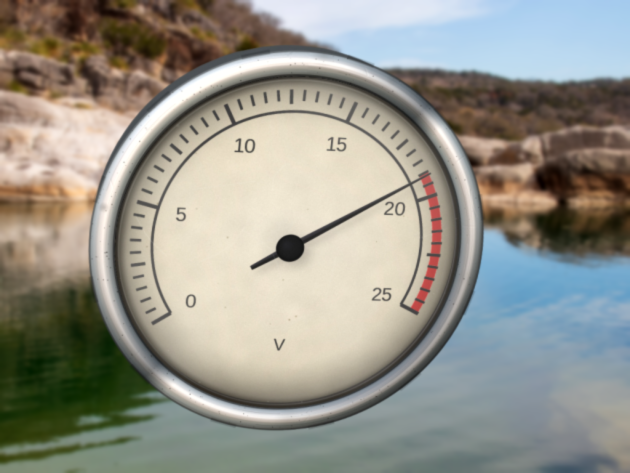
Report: **19** V
